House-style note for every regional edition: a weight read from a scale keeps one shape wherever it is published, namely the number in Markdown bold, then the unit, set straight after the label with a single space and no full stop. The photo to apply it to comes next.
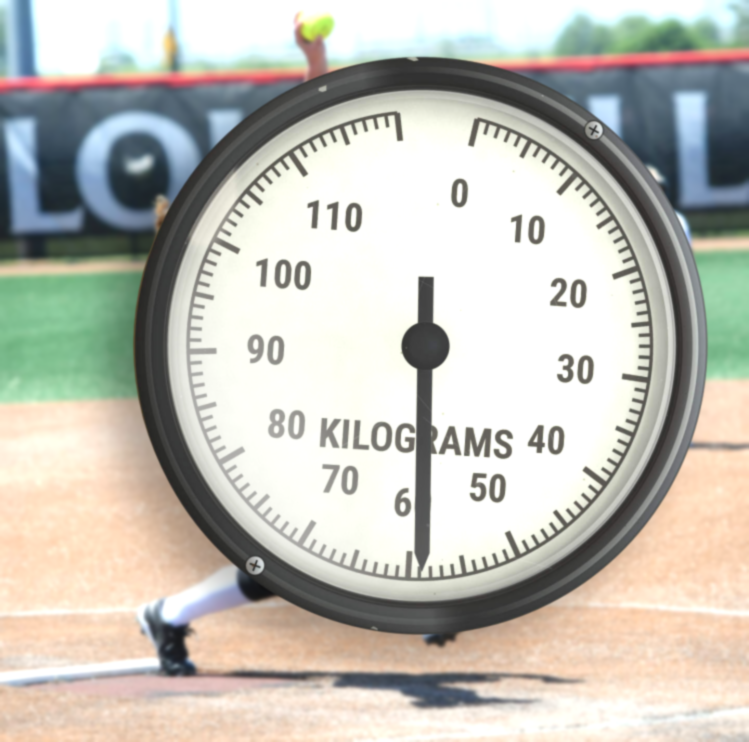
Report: **59** kg
